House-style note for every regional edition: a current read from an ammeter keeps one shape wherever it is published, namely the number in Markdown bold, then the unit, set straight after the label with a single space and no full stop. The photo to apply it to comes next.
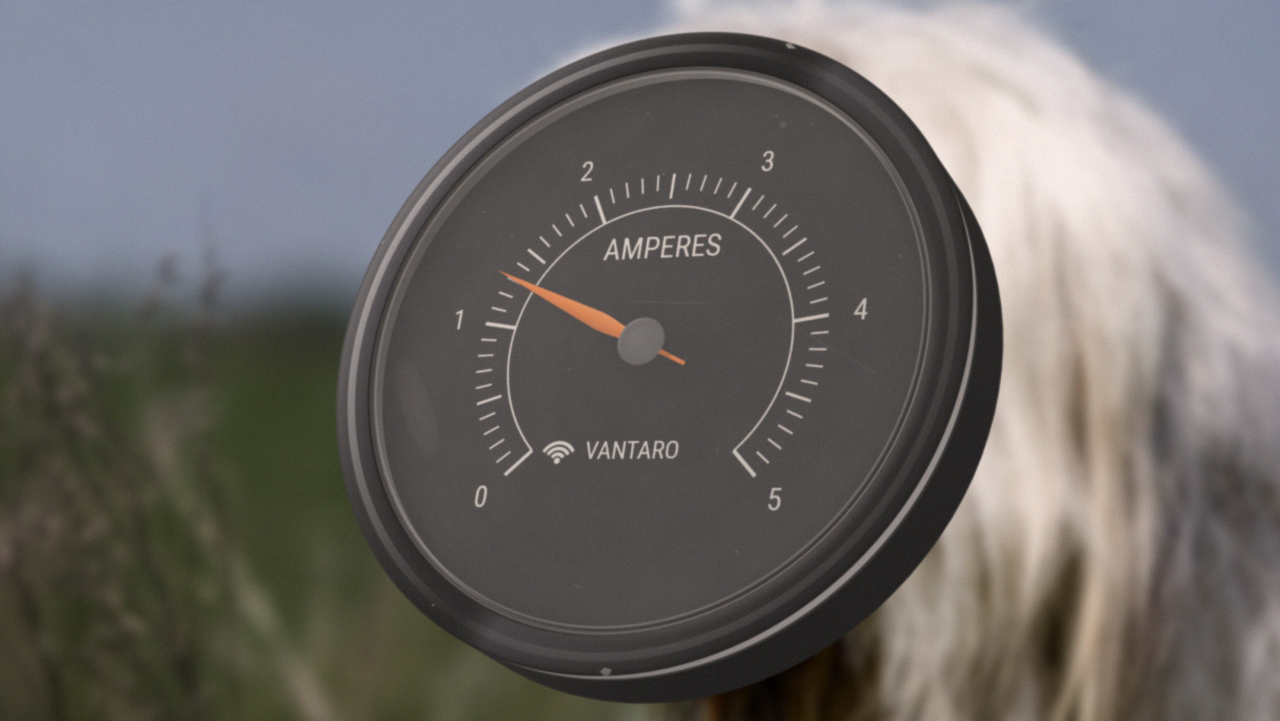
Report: **1.3** A
